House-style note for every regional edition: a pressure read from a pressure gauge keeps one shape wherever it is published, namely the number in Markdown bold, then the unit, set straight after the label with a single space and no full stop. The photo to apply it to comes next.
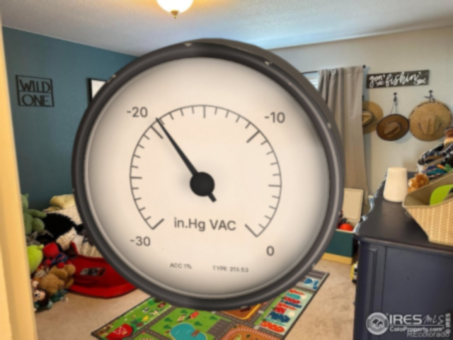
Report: **-19** inHg
